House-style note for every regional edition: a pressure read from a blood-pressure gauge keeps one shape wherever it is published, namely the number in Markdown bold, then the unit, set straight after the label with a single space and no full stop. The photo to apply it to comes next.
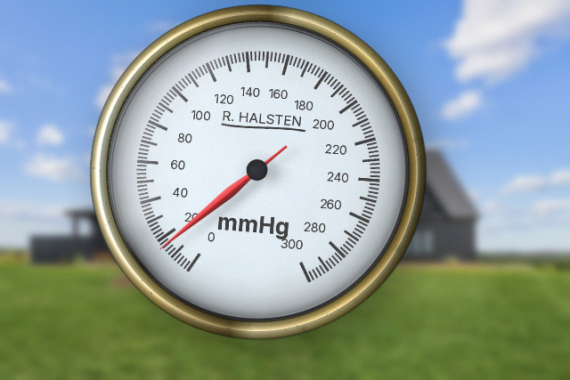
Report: **16** mmHg
